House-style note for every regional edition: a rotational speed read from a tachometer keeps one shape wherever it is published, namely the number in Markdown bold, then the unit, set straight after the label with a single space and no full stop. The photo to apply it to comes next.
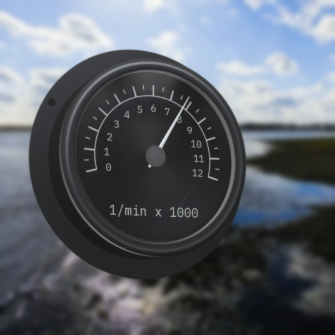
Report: **7750** rpm
